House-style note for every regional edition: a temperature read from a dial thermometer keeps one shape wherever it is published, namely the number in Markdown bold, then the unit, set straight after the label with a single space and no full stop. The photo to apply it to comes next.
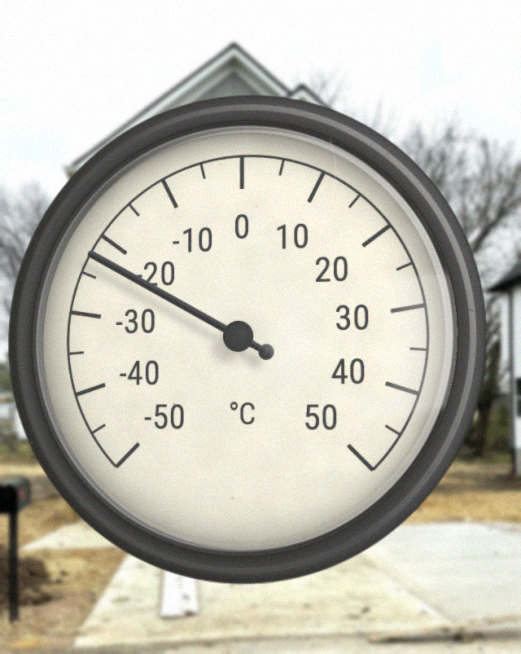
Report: **-22.5** °C
